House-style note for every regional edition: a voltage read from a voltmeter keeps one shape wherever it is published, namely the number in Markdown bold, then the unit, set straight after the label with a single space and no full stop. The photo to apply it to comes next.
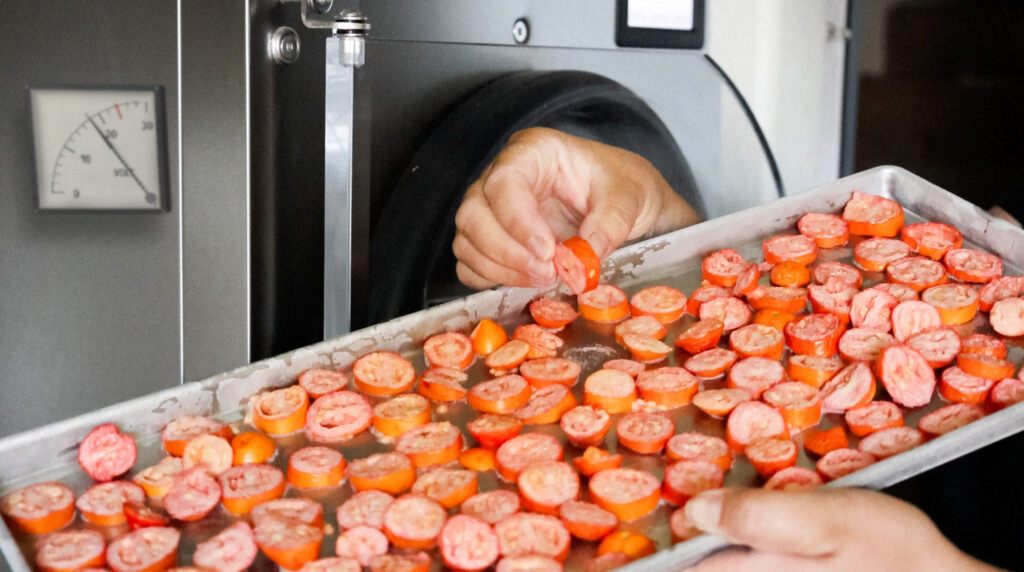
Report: **18** V
